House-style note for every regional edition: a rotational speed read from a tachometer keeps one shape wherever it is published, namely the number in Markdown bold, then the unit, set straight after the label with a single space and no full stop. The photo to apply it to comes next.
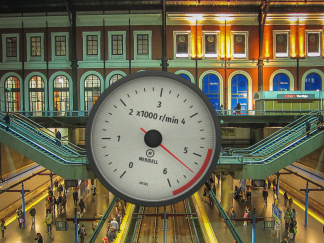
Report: **5400** rpm
